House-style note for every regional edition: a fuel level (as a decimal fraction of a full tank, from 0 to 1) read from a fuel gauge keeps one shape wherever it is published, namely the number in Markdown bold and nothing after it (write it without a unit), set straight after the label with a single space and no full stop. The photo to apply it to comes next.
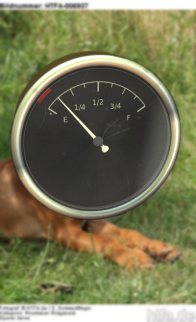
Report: **0.125**
